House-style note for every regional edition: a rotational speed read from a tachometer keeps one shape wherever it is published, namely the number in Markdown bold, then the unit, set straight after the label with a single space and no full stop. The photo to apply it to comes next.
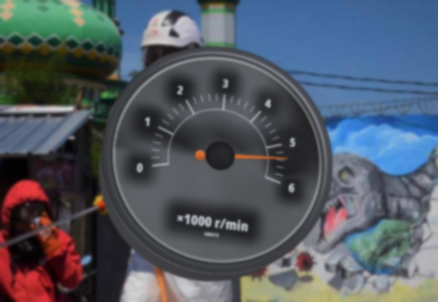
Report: **5400** rpm
